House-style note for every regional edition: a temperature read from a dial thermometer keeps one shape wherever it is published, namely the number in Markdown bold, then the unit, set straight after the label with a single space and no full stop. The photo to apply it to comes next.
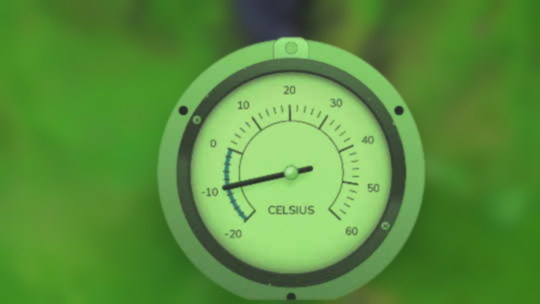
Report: **-10** °C
